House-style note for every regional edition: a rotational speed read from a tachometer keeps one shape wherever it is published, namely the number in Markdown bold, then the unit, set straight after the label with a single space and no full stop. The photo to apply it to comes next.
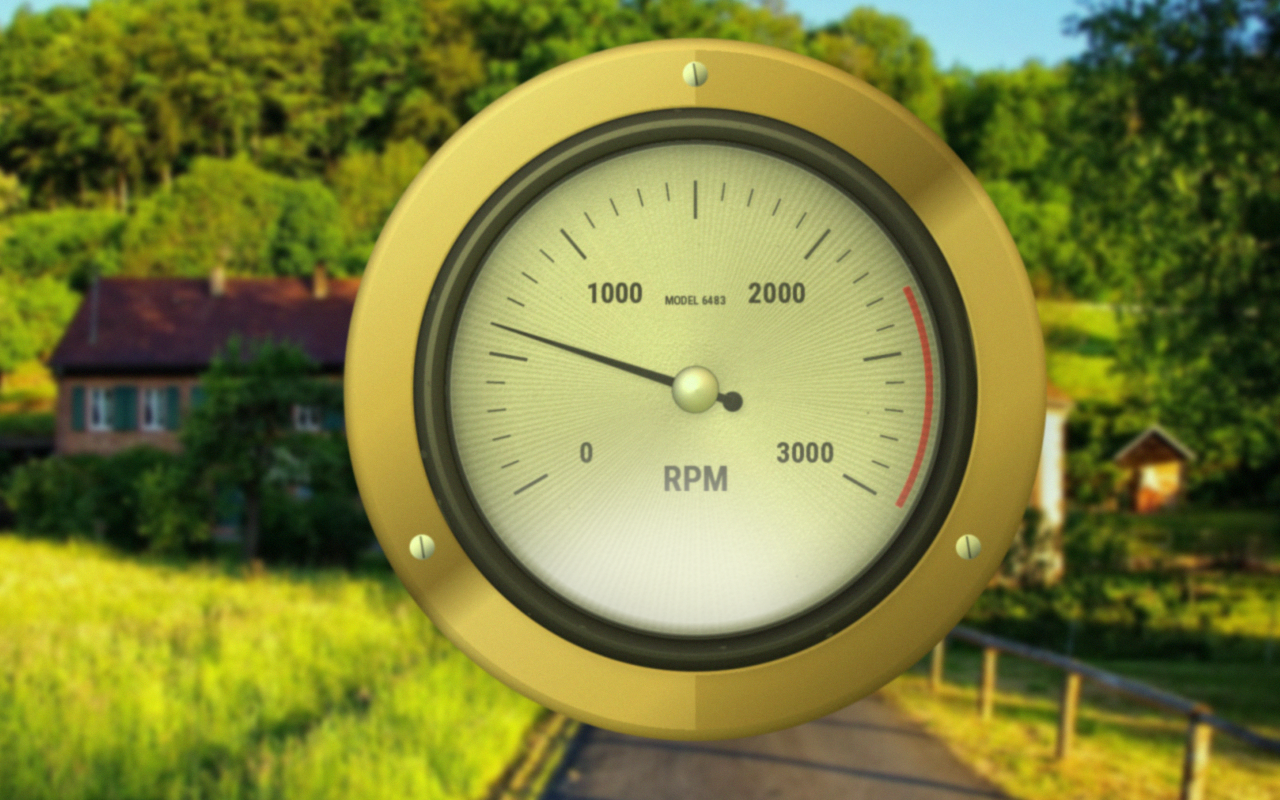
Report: **600** rpm
